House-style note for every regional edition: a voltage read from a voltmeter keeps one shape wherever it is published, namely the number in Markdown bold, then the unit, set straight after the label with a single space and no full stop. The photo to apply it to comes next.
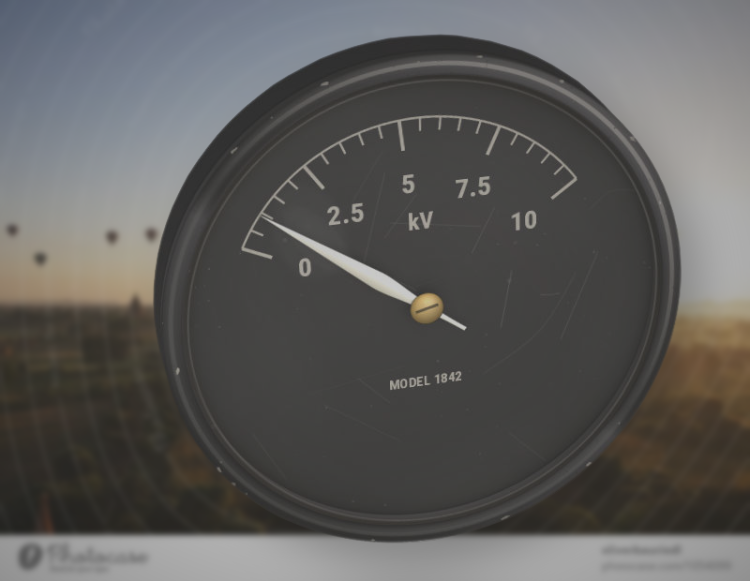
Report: **1** kV
